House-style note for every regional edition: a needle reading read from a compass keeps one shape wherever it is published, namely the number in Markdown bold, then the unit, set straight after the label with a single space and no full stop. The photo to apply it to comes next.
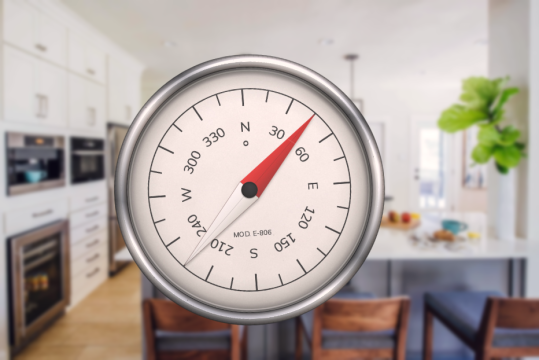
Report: **45** °
